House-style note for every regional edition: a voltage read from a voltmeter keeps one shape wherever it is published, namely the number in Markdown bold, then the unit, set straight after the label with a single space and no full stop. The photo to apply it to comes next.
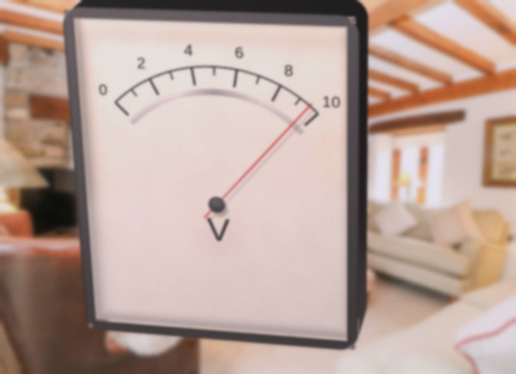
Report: **9.5** V
